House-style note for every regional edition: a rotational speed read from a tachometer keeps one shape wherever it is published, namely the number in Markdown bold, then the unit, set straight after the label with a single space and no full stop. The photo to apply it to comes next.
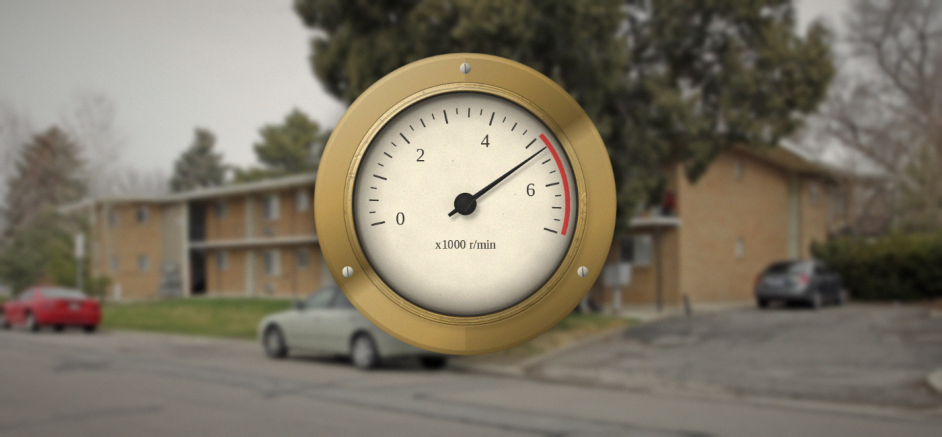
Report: **5250** rpm
